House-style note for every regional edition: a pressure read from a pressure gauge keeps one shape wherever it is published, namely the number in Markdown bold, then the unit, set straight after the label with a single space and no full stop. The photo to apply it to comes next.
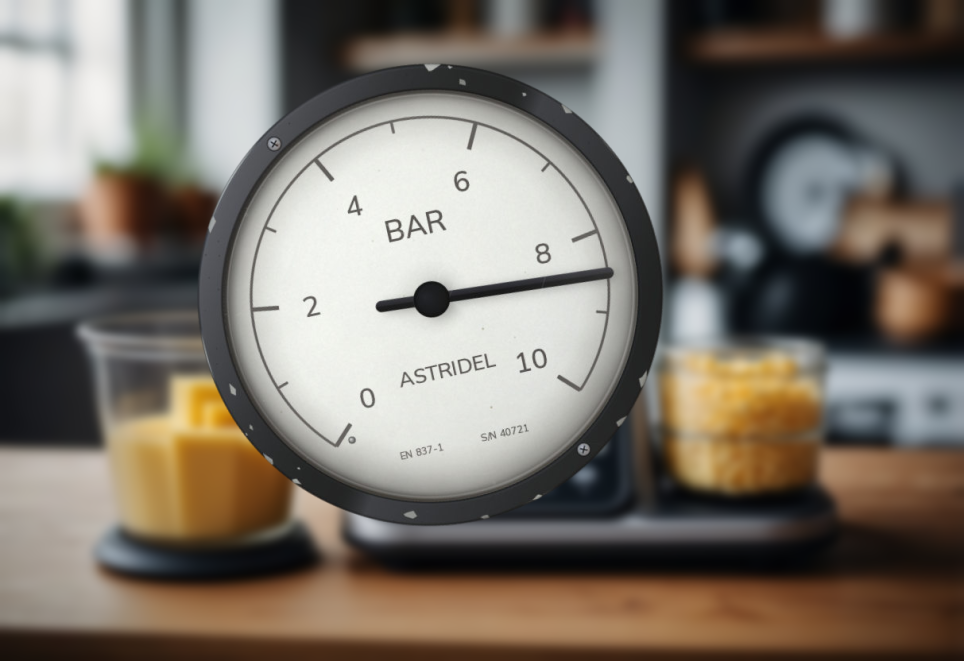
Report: **8.5** bar
